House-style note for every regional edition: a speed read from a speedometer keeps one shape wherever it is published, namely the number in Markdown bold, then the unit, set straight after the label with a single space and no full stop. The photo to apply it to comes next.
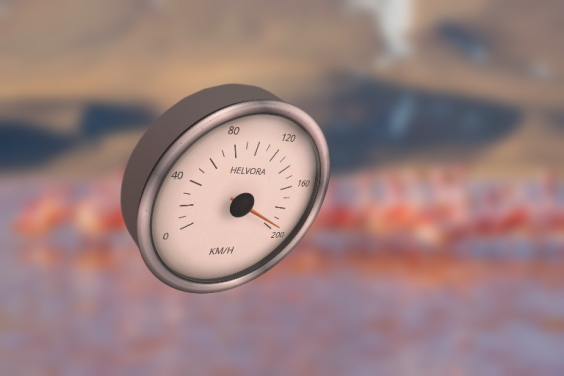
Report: **195** km/h
